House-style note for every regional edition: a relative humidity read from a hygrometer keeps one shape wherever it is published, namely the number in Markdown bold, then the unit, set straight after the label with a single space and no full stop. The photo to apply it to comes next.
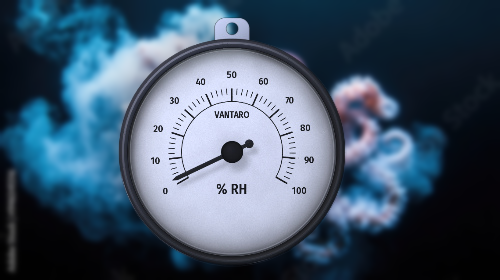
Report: **2** %
